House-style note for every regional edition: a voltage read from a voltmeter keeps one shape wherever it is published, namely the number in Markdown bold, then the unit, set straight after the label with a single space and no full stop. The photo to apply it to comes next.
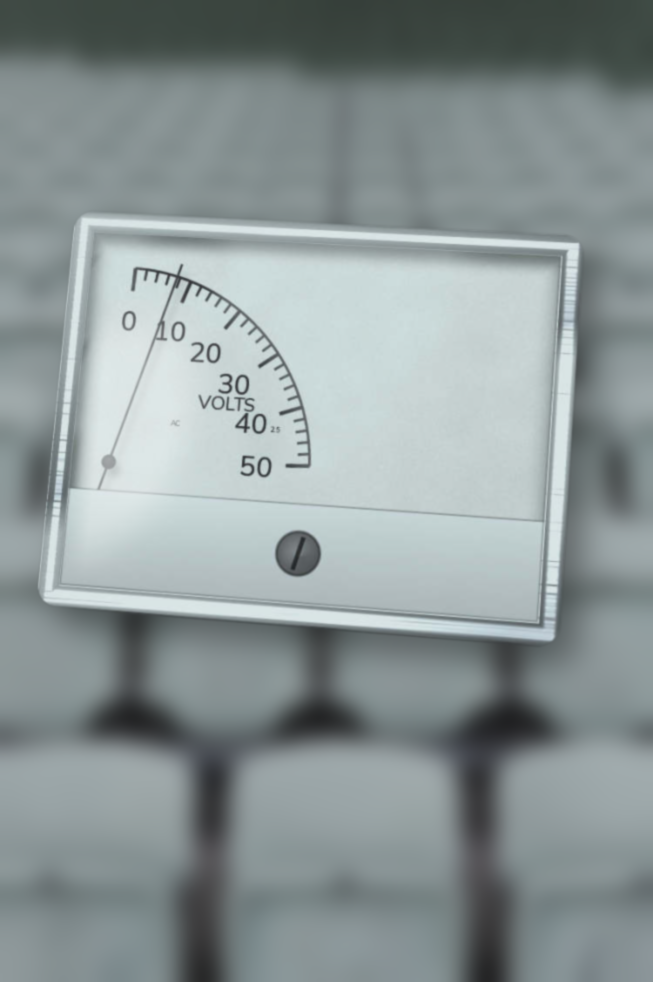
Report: **8** V
